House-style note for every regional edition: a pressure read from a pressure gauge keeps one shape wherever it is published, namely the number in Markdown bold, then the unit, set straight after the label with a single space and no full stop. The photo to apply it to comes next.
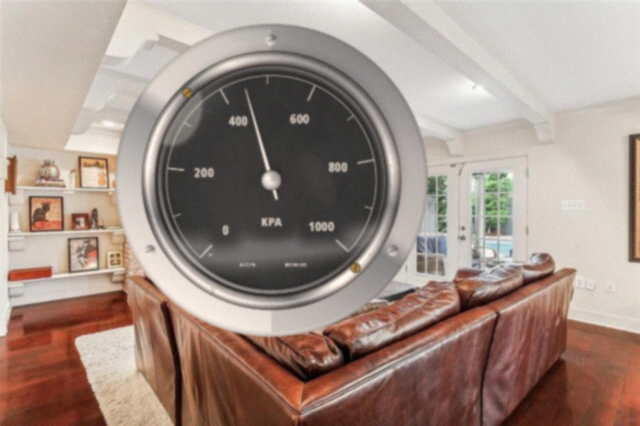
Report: **450** kPa
